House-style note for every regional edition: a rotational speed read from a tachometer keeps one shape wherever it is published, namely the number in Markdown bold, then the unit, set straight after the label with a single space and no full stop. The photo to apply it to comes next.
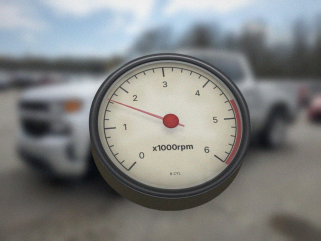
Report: **1600** rpm
